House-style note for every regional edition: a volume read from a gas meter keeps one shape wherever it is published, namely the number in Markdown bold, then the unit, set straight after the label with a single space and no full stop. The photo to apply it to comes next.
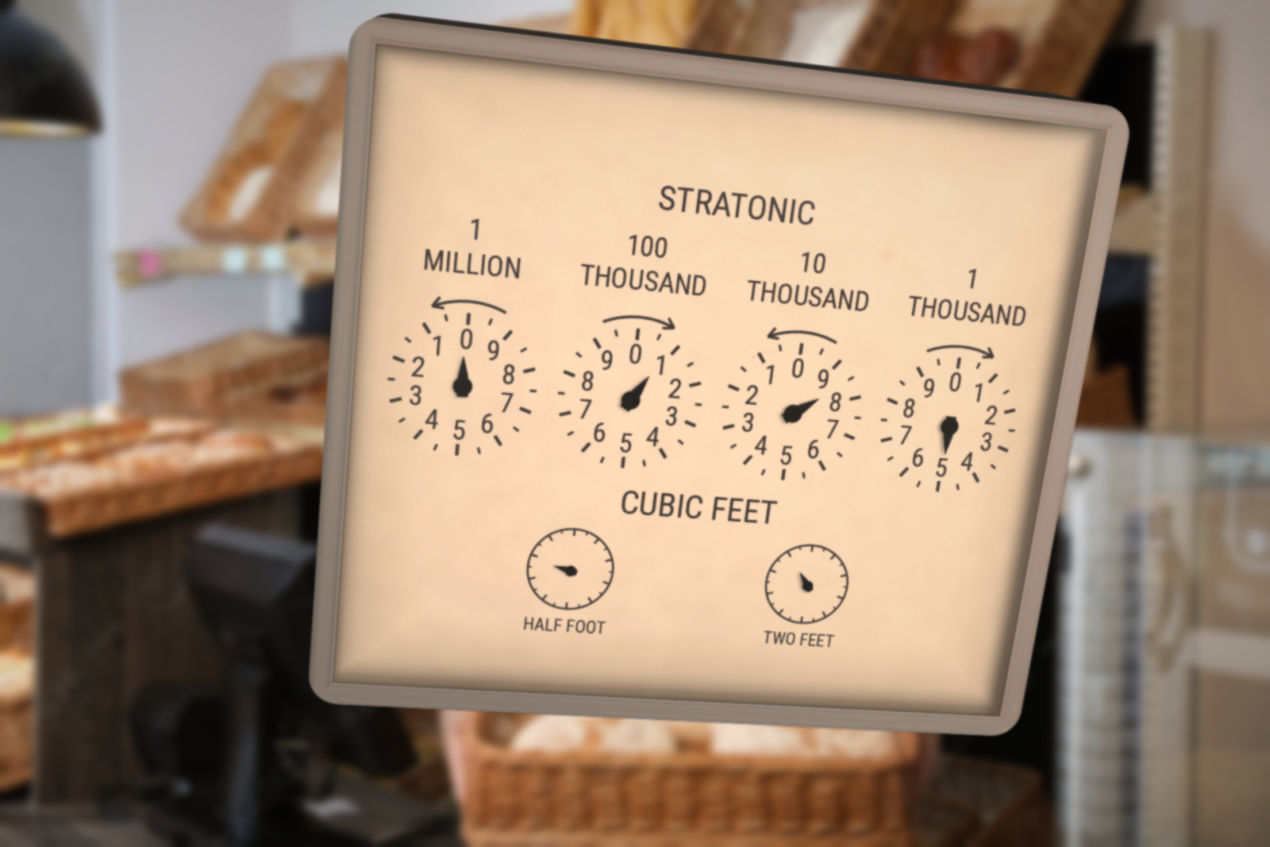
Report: **8500** ft³
